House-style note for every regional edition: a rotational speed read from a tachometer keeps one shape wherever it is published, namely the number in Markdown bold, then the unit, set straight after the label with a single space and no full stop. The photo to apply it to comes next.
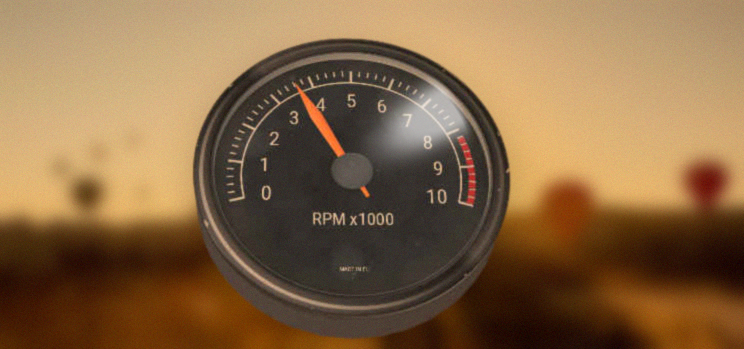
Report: **3600** rpm
